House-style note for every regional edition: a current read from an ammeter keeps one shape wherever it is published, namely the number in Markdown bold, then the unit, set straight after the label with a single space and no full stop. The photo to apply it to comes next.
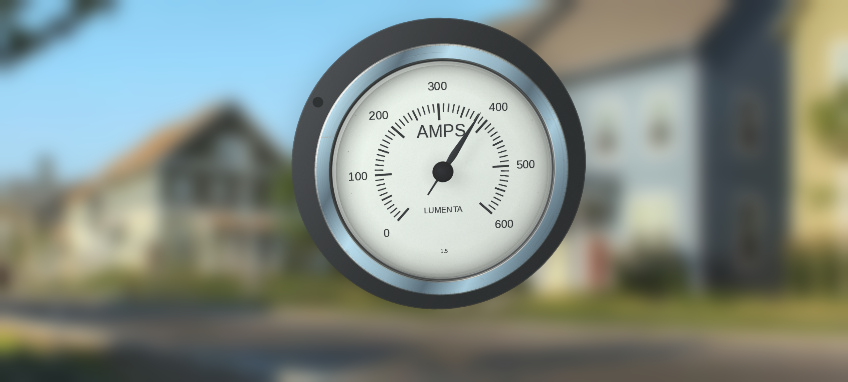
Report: **380** A
